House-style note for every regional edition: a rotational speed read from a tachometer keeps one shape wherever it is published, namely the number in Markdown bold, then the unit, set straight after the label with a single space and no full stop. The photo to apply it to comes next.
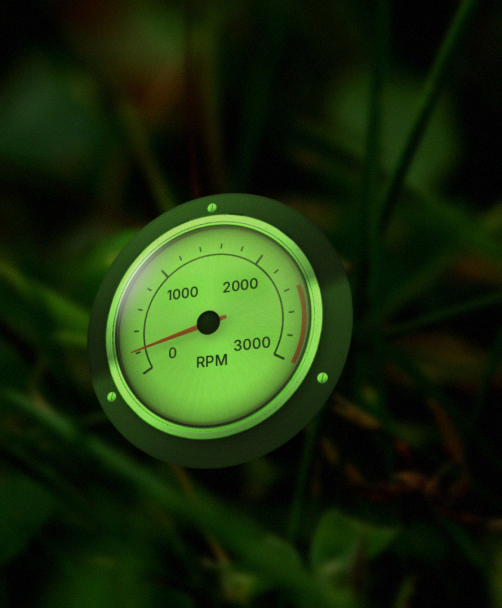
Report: **200** rpm
